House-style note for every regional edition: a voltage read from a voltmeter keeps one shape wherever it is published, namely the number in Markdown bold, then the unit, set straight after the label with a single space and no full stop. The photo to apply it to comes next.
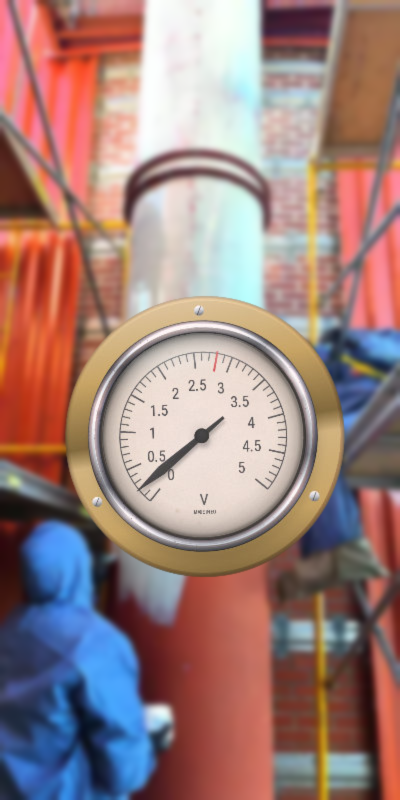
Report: **0.2** V
